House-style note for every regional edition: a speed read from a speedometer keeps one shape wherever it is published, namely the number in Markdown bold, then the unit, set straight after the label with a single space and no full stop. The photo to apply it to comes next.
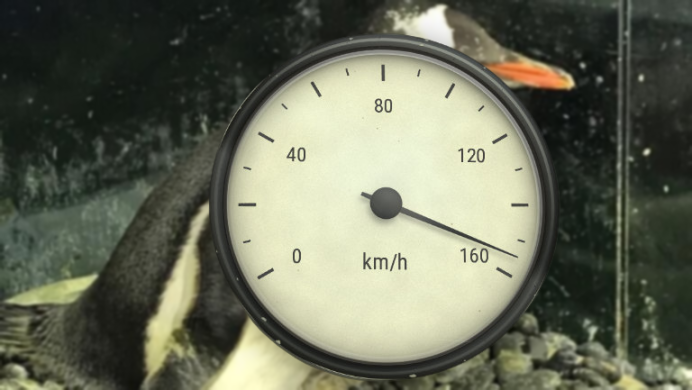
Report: **155** km/h
